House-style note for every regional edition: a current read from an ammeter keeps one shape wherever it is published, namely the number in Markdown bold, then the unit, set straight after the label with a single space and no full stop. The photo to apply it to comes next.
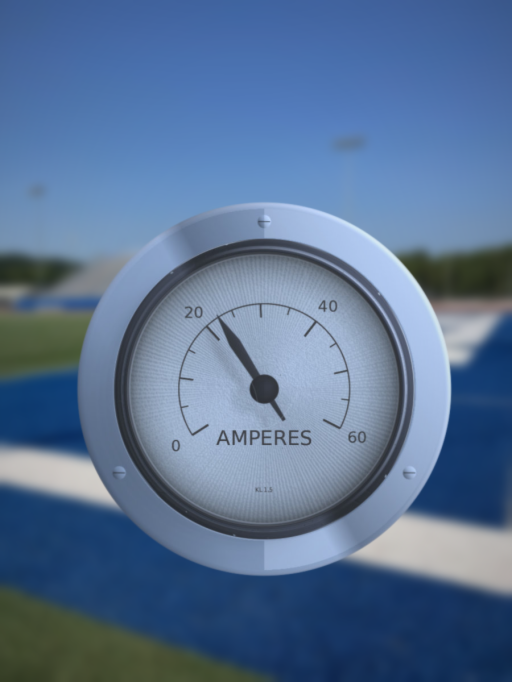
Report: **22.5** A
